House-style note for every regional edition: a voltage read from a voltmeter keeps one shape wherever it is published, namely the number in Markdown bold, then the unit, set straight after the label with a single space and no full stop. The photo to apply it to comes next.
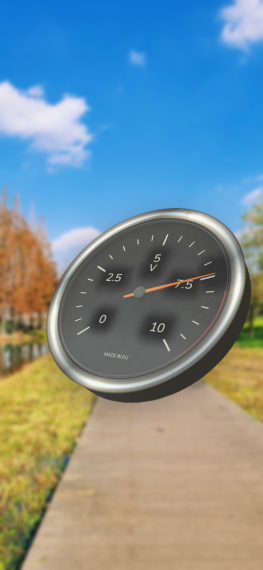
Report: **7.5** V
